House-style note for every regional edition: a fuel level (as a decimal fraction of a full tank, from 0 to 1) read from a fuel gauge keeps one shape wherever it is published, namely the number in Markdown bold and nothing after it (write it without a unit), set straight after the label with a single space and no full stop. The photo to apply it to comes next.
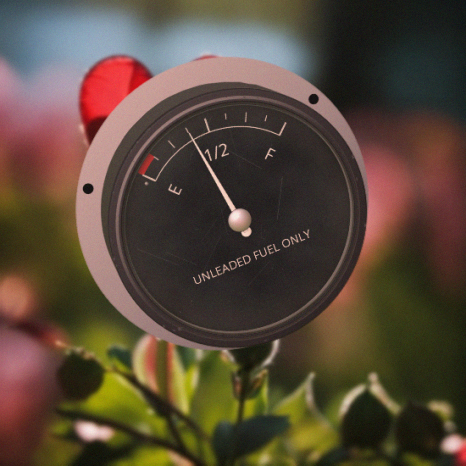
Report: **0.375**
